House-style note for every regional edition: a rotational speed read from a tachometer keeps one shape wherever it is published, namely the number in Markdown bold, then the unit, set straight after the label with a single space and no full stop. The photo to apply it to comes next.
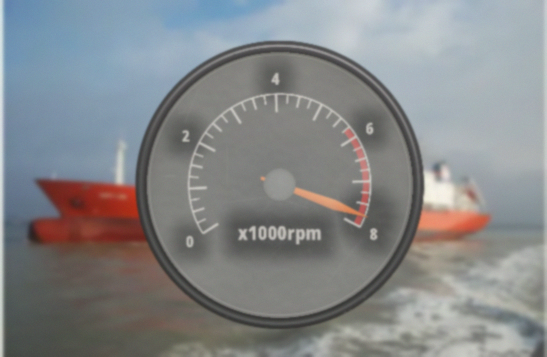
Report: **7750** rpm
